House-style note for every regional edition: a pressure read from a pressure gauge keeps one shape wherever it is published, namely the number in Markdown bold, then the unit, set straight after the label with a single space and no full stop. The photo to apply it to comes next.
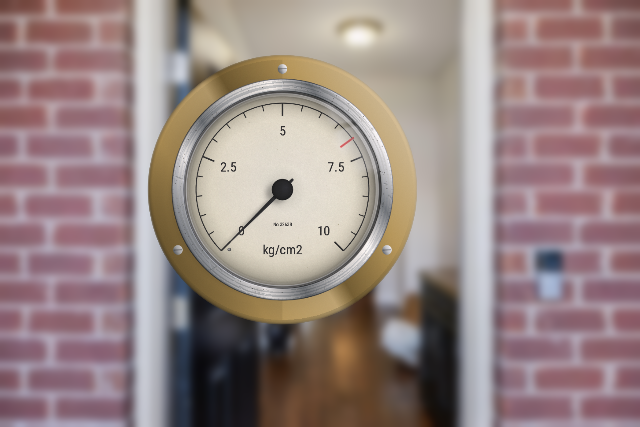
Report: **0** kg/cm²
